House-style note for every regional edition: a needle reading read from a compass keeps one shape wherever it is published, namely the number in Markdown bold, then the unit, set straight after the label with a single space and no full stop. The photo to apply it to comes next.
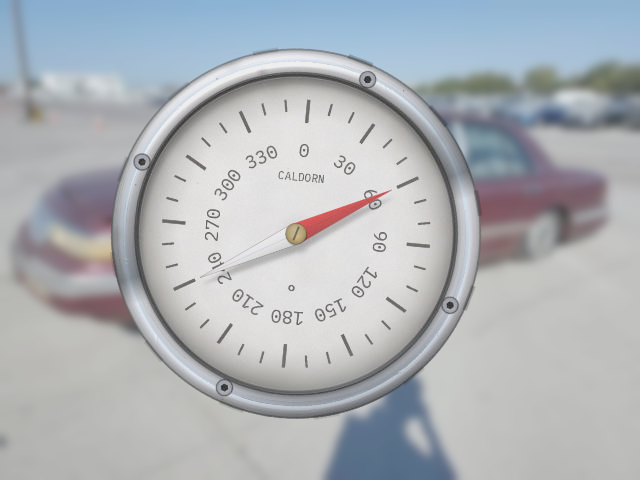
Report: **60** °
